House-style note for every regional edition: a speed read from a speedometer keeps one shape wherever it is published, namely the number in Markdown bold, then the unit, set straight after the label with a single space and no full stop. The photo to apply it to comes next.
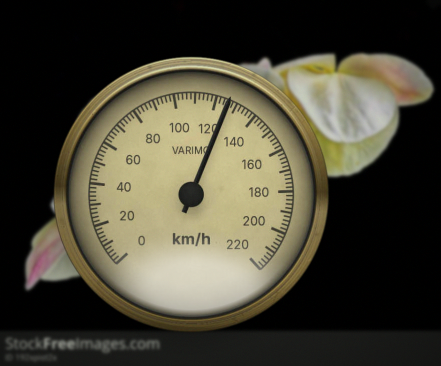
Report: **126** km/h
